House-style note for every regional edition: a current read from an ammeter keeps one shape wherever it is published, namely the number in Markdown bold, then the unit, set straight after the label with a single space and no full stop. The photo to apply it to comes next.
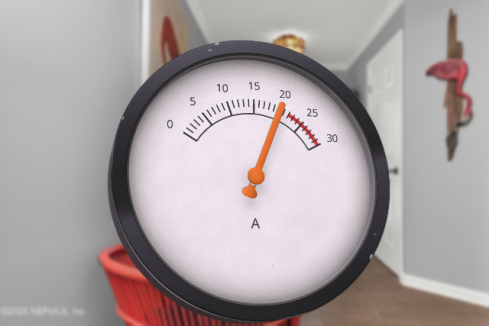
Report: **20** A
